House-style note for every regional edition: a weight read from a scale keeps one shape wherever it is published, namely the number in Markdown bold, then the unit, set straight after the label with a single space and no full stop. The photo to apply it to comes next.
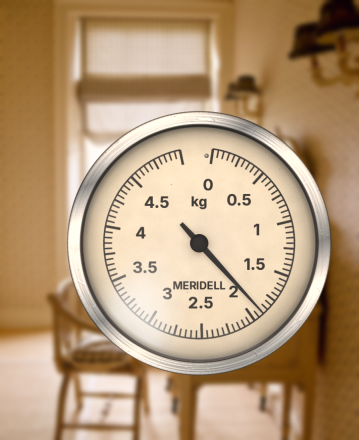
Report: **1.9** kg
